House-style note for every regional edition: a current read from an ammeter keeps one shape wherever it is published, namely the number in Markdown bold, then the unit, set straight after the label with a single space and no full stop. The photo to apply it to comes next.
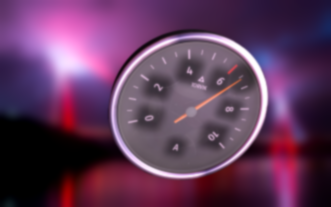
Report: **6.5** A
